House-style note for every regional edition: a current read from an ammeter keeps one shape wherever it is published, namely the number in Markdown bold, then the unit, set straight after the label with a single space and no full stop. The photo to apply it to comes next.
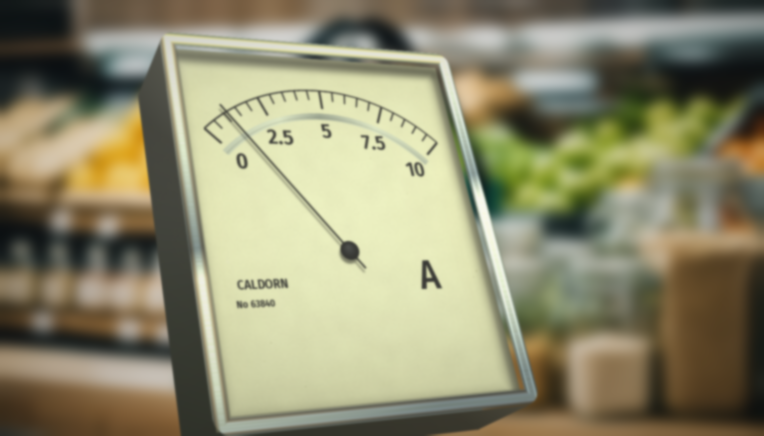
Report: **1** A
